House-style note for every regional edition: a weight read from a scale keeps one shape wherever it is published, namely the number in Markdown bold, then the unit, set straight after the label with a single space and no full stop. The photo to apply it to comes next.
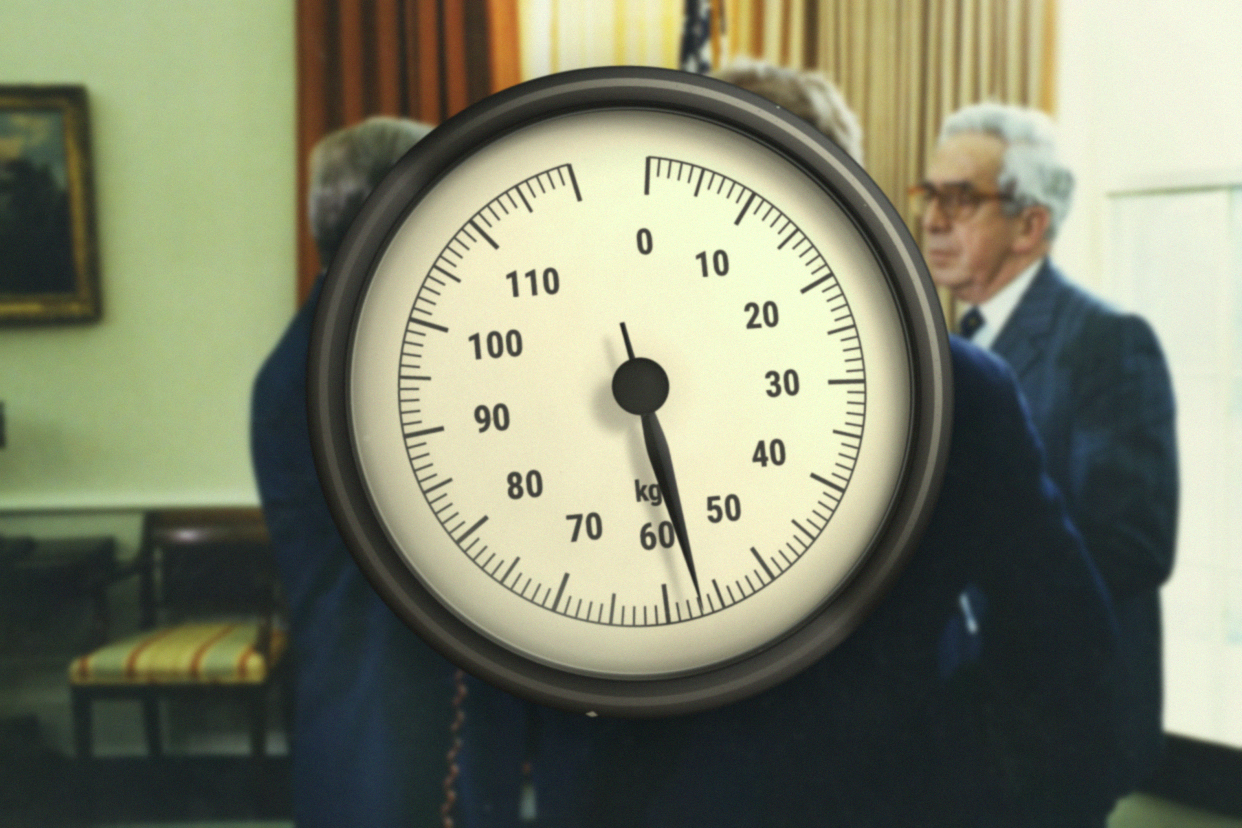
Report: **57** kg
